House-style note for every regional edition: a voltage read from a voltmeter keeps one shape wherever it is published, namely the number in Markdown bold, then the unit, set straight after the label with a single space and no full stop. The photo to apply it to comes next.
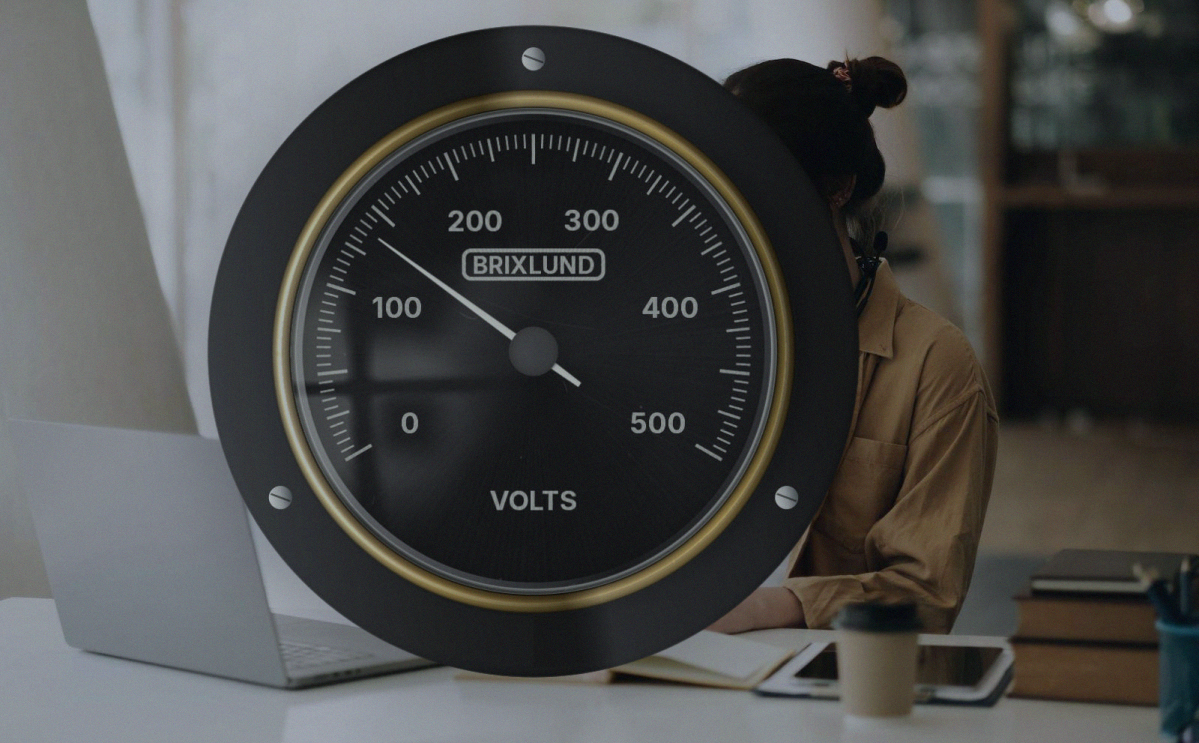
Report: **137.5** V
